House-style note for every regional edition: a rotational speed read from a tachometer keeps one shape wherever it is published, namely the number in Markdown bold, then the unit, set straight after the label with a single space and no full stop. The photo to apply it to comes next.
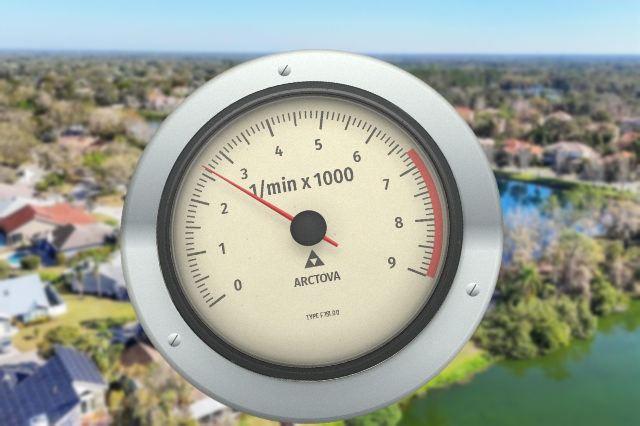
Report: **2600** rpm
